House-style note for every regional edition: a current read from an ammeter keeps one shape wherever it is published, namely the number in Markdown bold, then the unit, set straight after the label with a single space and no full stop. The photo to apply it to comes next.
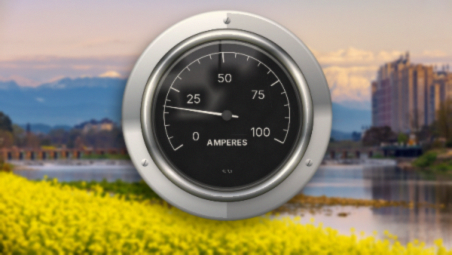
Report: **17.5** A
